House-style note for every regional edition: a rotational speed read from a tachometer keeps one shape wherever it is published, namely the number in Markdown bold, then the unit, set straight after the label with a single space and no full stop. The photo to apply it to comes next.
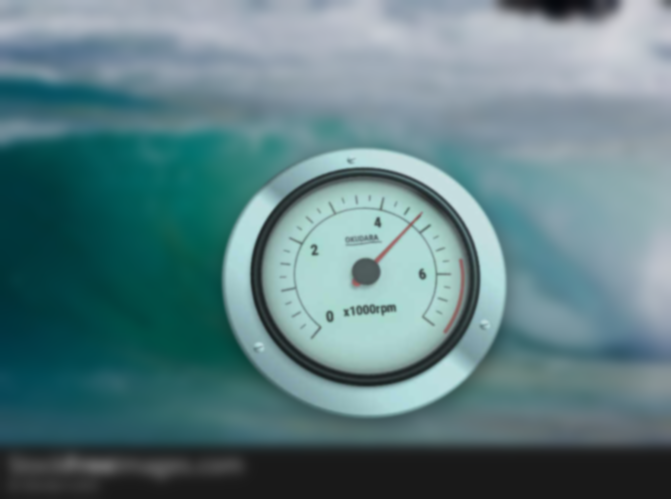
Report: **4750** rpm
